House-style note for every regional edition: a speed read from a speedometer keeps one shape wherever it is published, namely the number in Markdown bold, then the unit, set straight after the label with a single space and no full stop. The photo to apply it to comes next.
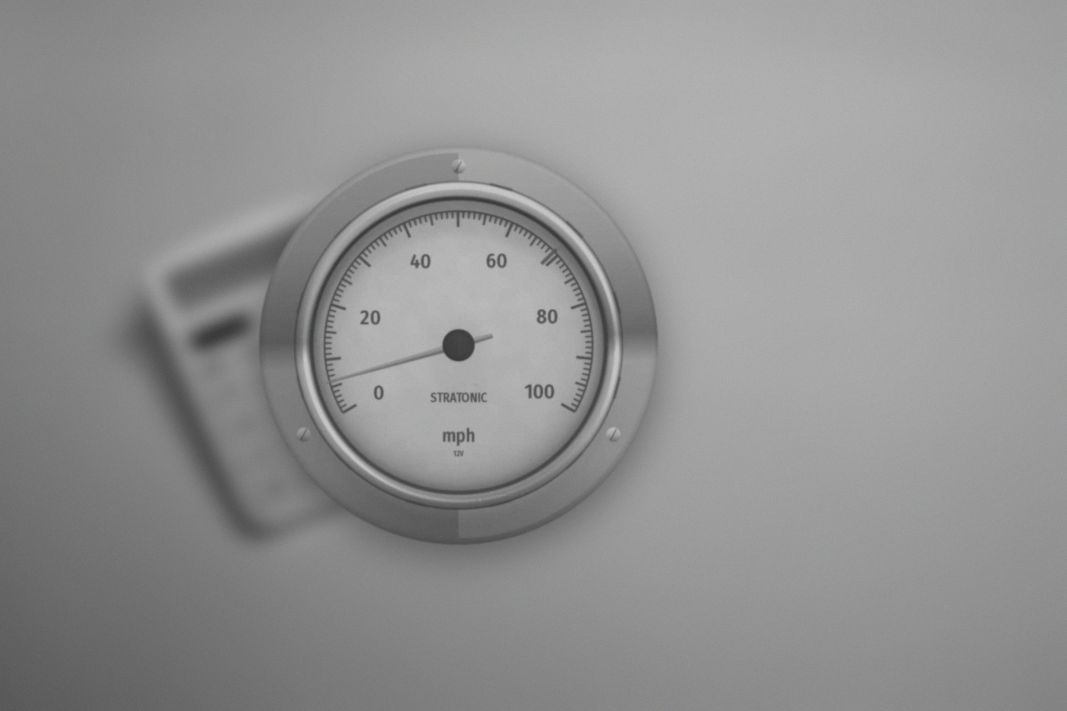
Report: **6** mph
